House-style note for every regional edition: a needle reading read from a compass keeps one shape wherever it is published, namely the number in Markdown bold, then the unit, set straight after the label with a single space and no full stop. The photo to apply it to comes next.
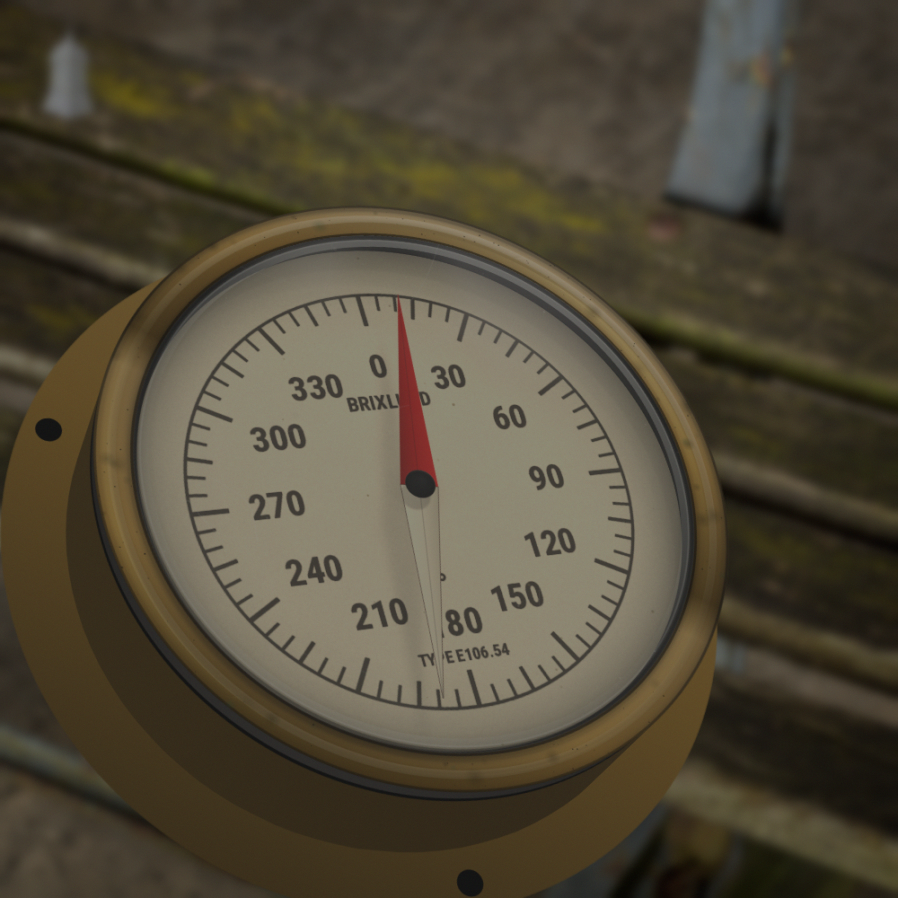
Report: **10** °
